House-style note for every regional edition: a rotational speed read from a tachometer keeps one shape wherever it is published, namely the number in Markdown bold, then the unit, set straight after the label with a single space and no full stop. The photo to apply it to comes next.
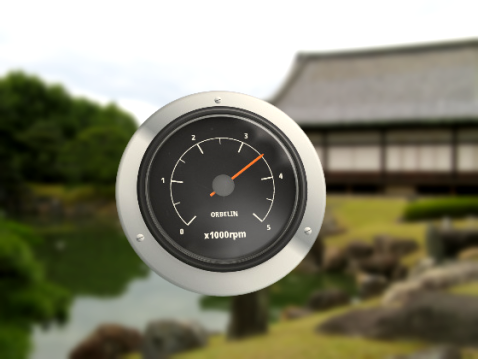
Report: **3500** rpm
